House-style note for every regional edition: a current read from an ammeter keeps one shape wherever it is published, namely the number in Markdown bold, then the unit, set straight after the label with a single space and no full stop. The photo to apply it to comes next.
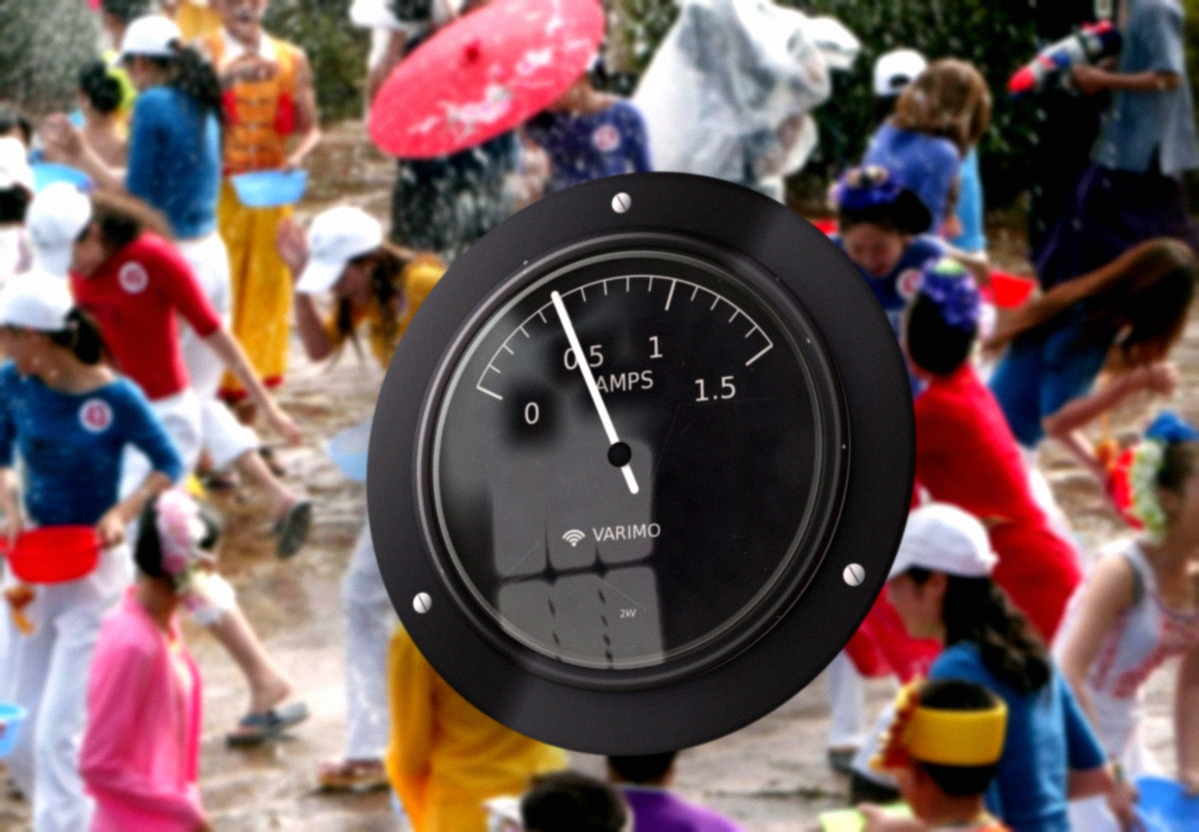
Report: **0.5** A
